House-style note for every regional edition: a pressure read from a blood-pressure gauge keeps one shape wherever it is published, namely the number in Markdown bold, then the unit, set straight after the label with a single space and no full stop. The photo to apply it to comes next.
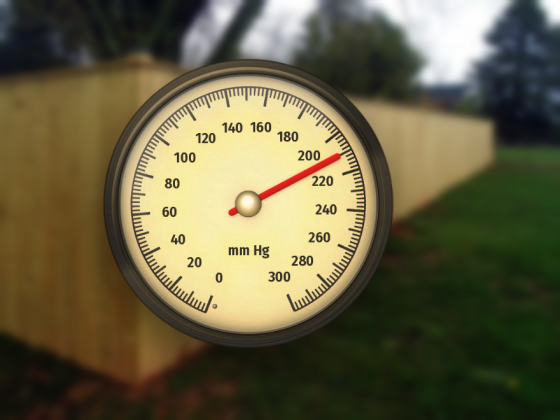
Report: **210** mmHg
